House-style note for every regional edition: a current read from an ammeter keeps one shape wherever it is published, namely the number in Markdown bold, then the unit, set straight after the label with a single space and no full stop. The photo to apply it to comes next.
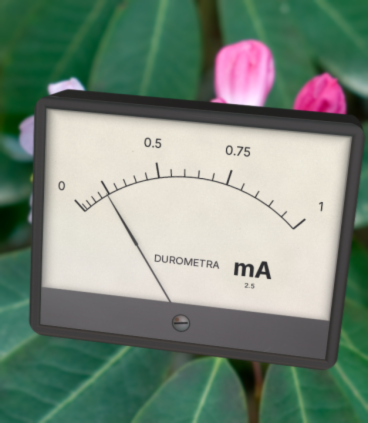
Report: **0.25** mA
